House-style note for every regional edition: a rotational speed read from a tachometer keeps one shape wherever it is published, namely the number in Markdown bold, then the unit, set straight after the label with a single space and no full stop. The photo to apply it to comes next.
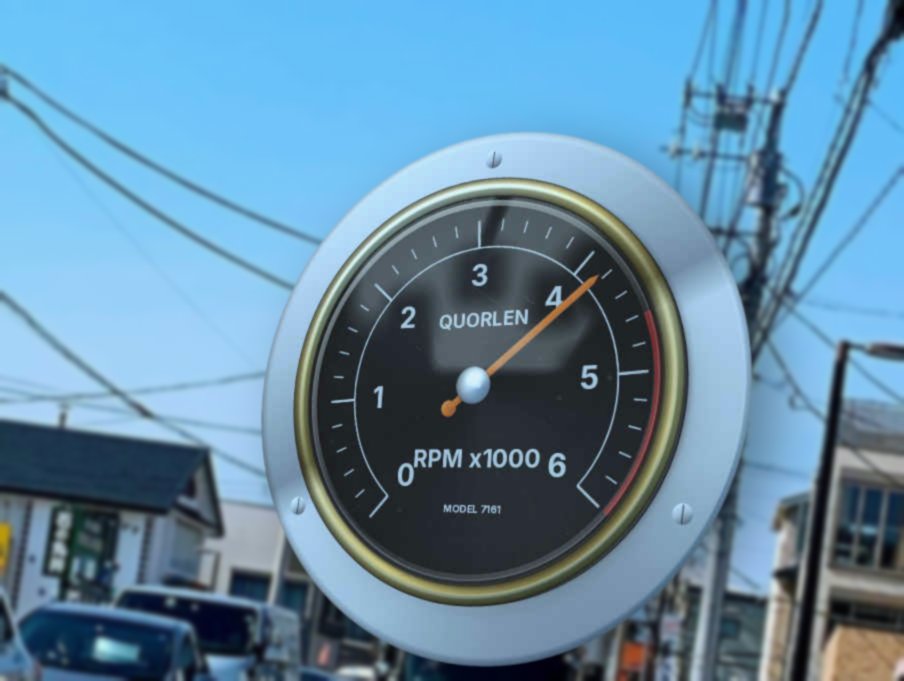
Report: **4200** rpm
